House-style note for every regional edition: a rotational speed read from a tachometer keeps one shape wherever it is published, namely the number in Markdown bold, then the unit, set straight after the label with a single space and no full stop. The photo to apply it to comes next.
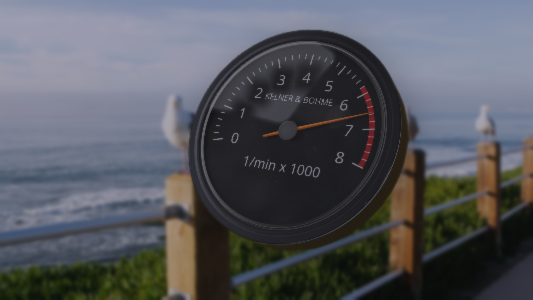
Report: **6600** rpm
